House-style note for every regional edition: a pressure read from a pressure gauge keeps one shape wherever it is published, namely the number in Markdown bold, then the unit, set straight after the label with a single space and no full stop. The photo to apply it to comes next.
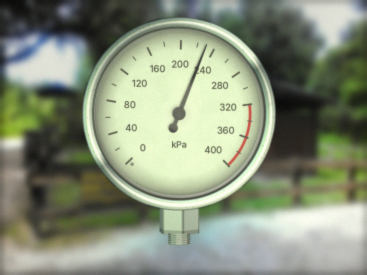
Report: **230** kPa
